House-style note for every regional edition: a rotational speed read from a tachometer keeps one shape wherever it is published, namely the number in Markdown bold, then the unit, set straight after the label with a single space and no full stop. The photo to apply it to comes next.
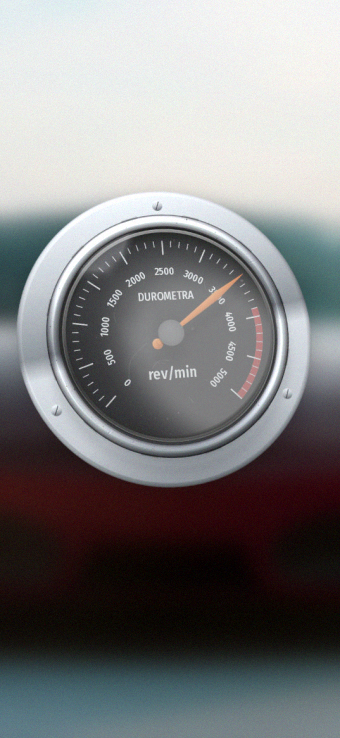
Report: **3500** rpm
